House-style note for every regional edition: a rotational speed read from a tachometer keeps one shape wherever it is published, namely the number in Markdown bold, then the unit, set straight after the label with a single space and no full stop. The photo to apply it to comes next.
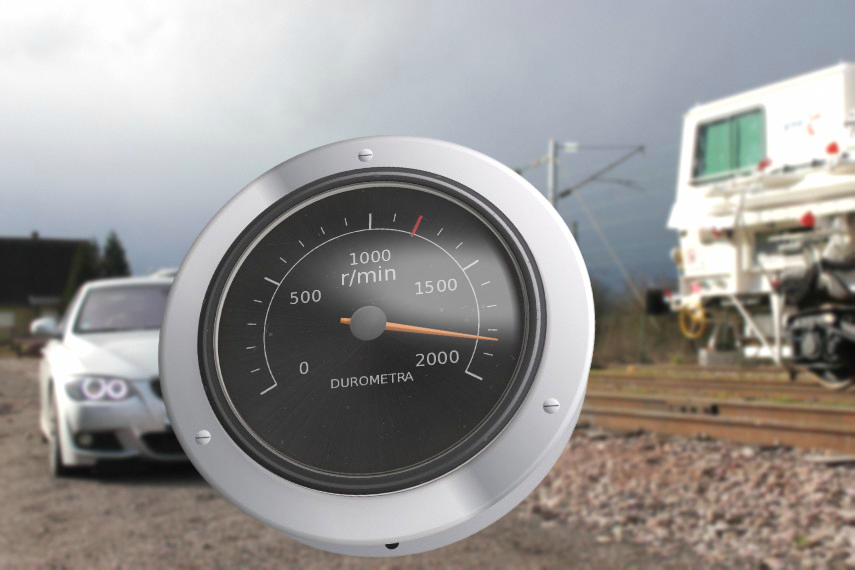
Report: **1850** rpm
